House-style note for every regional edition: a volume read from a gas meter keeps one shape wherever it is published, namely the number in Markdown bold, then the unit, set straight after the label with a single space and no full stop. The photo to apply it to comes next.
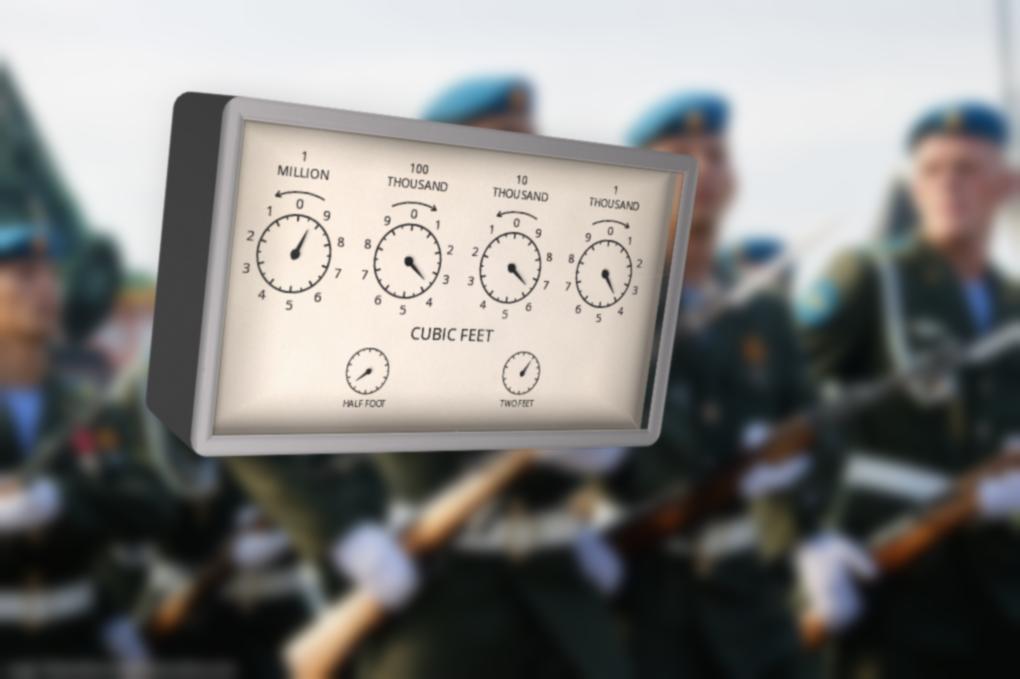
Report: **936400** ft³
